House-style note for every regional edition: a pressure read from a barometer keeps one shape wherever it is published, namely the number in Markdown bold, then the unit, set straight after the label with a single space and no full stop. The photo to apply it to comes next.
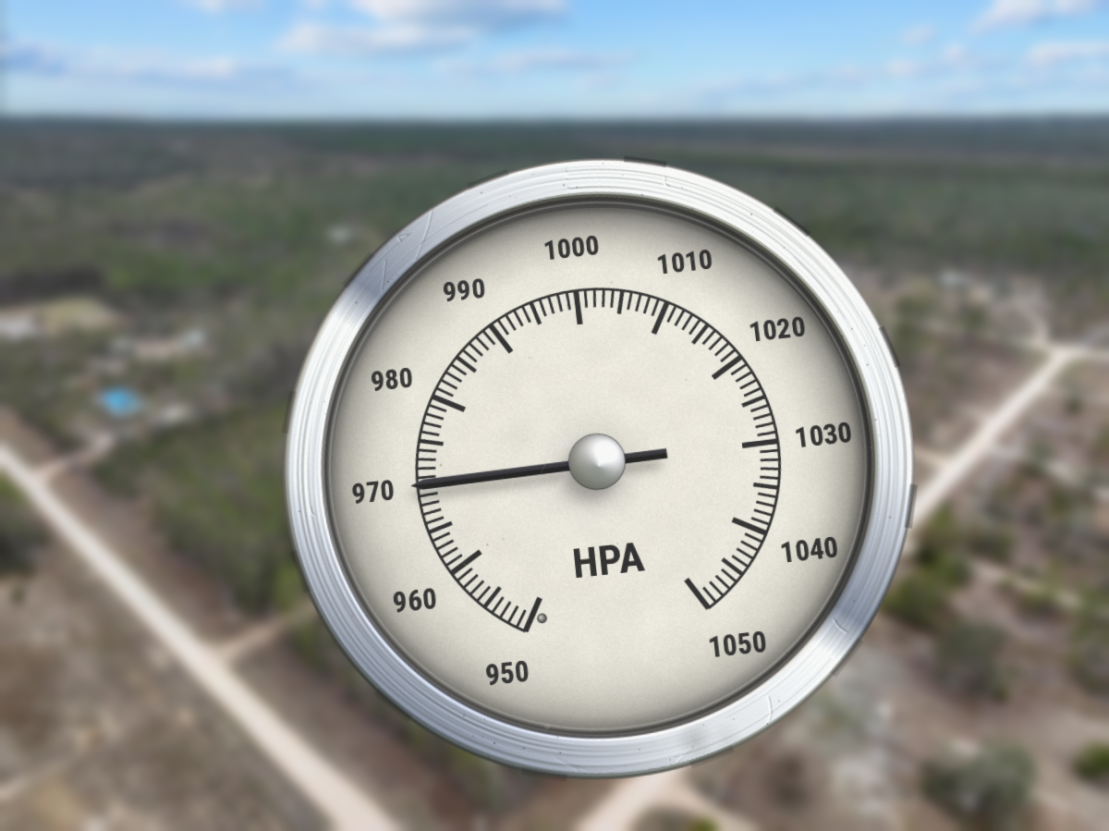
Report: **970** hPa
